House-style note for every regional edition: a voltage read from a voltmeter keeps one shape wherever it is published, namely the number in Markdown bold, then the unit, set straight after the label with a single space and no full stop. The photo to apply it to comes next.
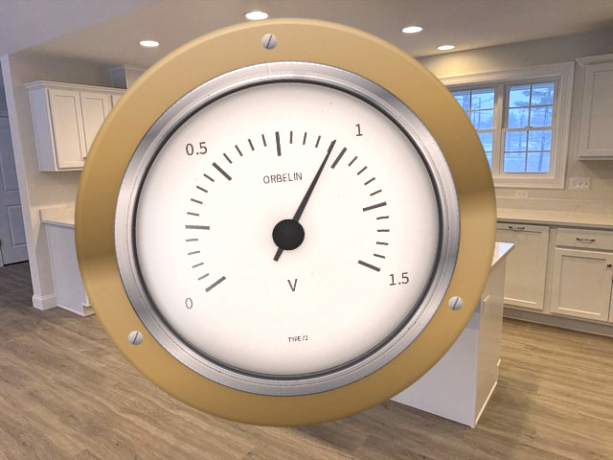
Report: **0.95** V
